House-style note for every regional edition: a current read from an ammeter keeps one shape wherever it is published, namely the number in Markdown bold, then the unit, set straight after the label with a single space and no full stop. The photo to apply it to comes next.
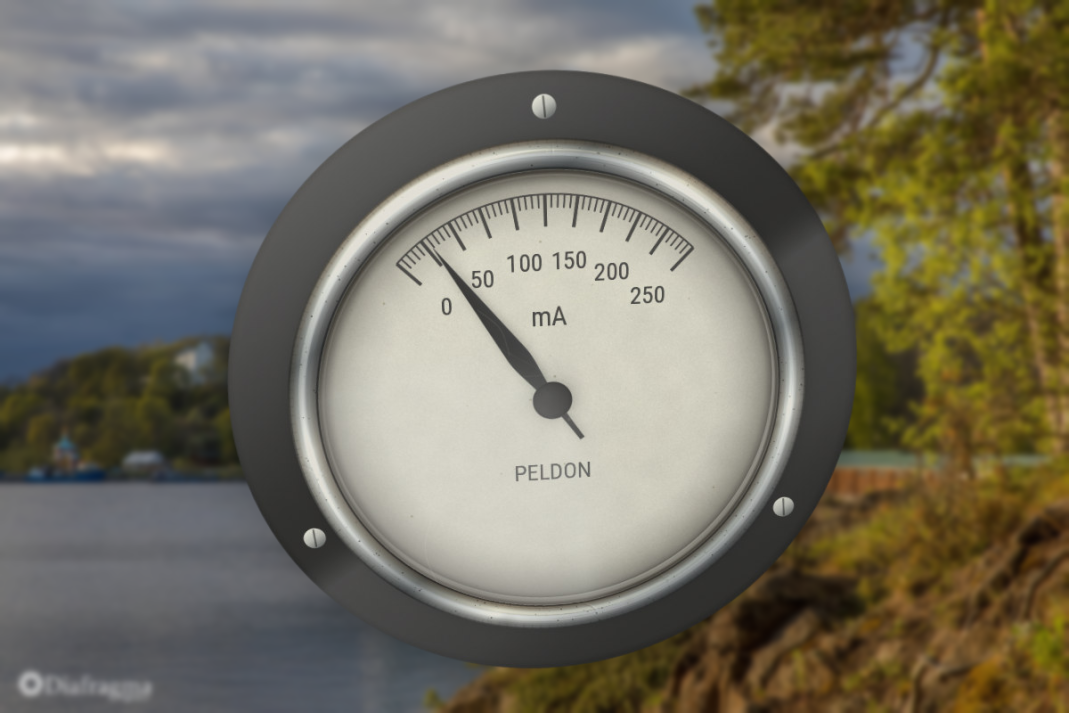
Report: **30** mA
